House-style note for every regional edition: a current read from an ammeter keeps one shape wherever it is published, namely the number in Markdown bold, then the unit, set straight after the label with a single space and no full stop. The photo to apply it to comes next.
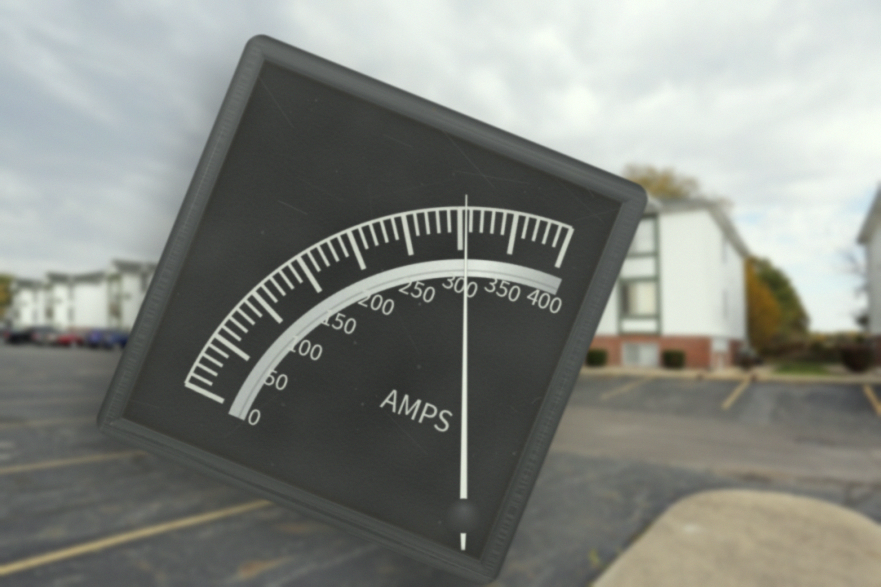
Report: **305** A
